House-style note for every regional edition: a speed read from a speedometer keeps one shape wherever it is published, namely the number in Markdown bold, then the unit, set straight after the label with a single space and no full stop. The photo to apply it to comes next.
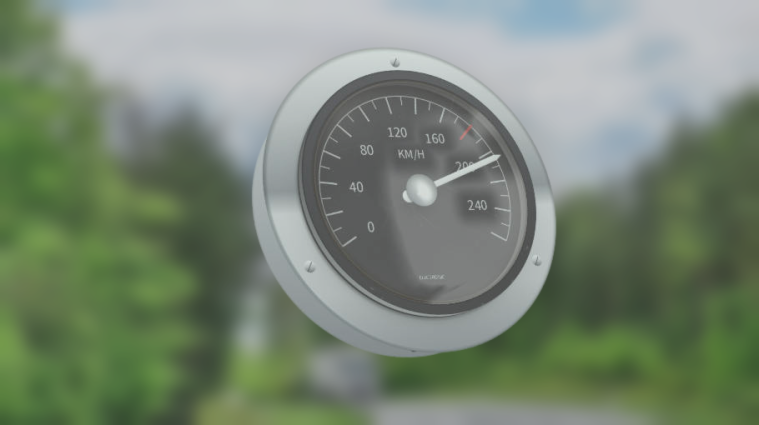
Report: **205** km/h
